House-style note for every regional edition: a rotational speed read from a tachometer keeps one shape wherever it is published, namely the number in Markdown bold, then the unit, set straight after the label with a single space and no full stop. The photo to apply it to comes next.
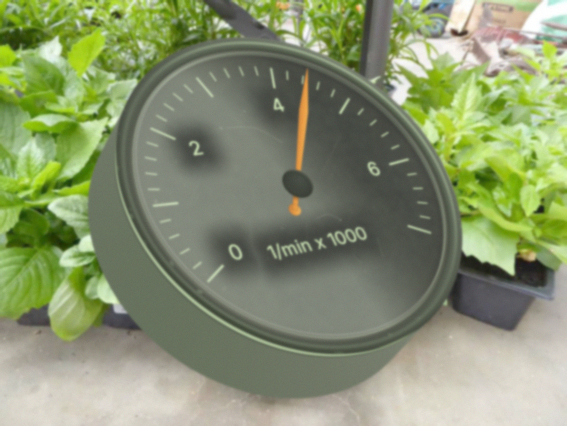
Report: **4400** rpm
